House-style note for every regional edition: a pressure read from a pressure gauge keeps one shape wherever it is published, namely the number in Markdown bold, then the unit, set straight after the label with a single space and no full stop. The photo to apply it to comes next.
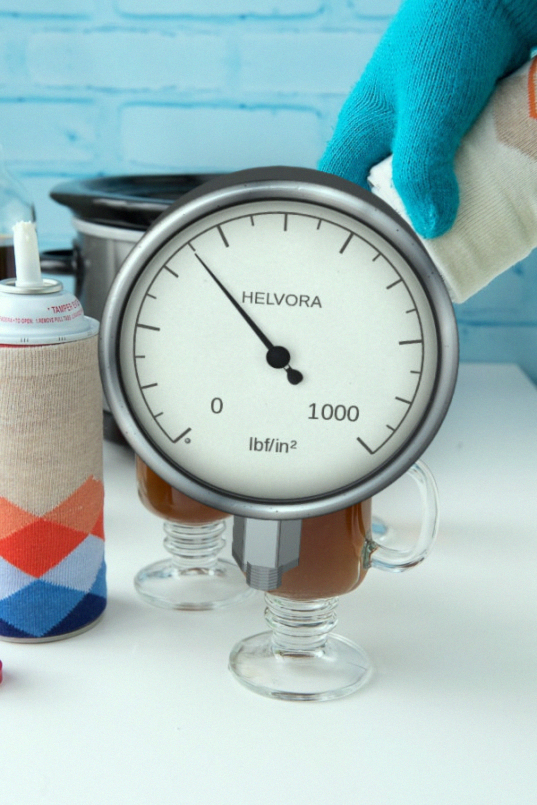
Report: **350** psi
